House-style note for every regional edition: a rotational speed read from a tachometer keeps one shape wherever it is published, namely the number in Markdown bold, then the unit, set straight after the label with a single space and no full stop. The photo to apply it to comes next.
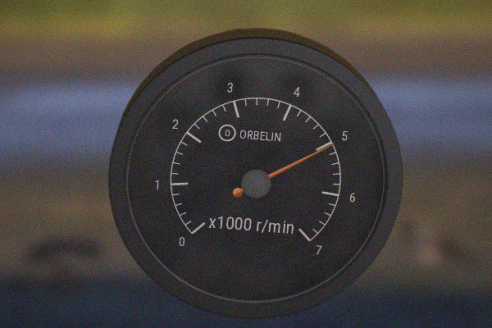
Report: **5000** rpm
